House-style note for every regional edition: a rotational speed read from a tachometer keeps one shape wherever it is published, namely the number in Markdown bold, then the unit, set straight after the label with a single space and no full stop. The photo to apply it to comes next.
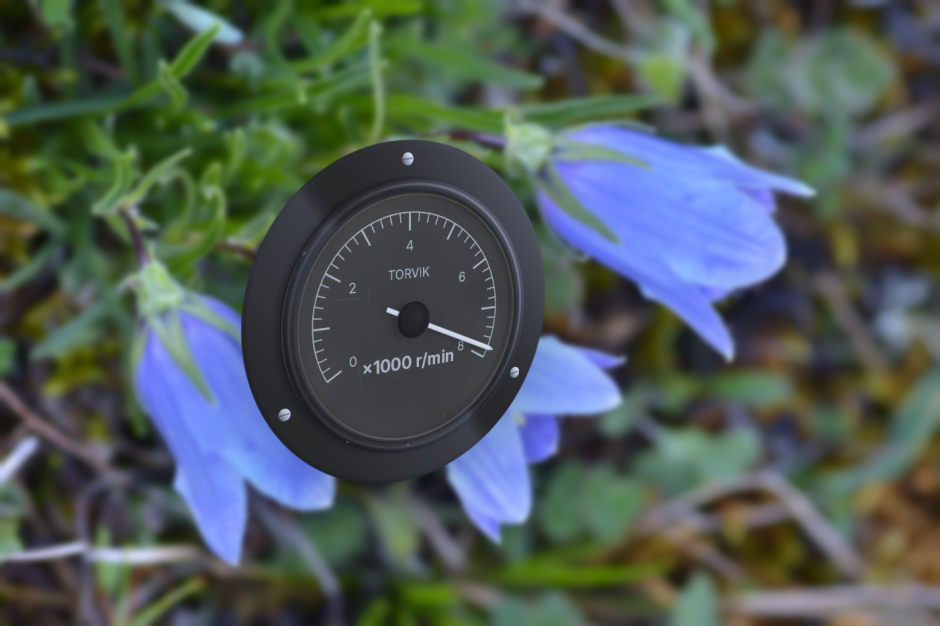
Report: **7800** rpm
